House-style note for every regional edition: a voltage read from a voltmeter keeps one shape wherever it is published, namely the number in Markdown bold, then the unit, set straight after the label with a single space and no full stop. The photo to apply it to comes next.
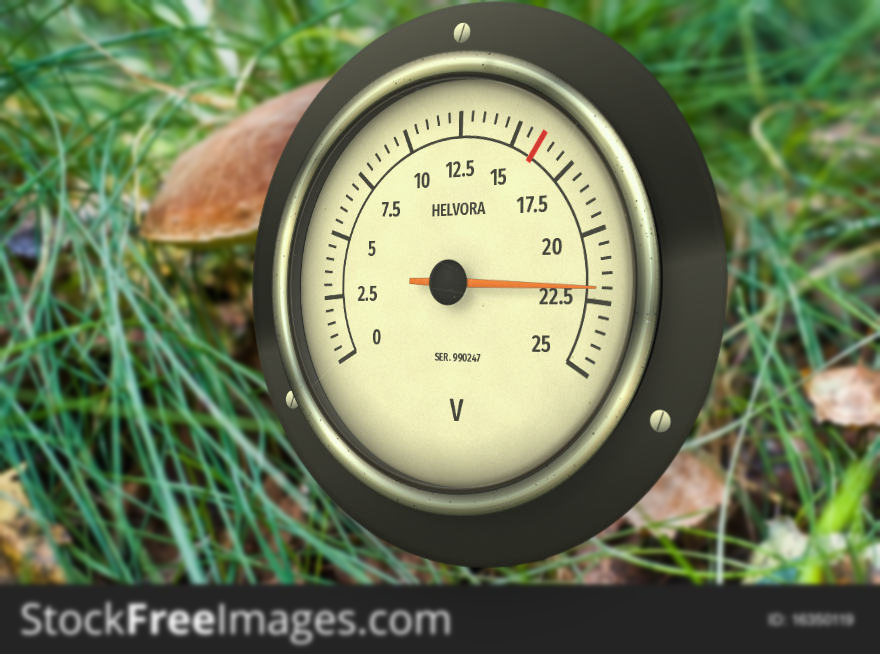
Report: **22** V
